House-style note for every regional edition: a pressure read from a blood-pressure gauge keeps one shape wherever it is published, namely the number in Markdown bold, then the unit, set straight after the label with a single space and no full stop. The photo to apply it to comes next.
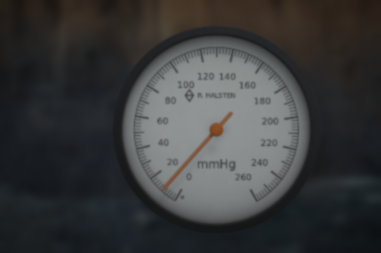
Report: **10** mmHg
